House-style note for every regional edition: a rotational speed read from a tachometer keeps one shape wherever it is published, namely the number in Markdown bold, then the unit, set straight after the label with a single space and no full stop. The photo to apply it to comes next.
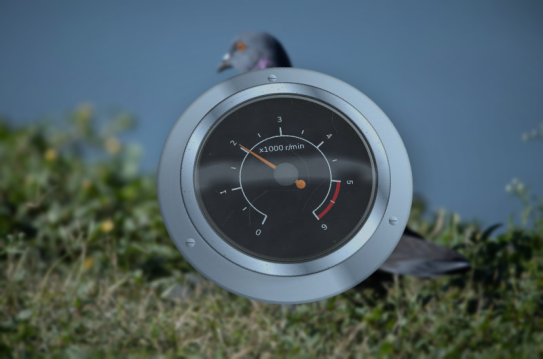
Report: **2000** rpm
